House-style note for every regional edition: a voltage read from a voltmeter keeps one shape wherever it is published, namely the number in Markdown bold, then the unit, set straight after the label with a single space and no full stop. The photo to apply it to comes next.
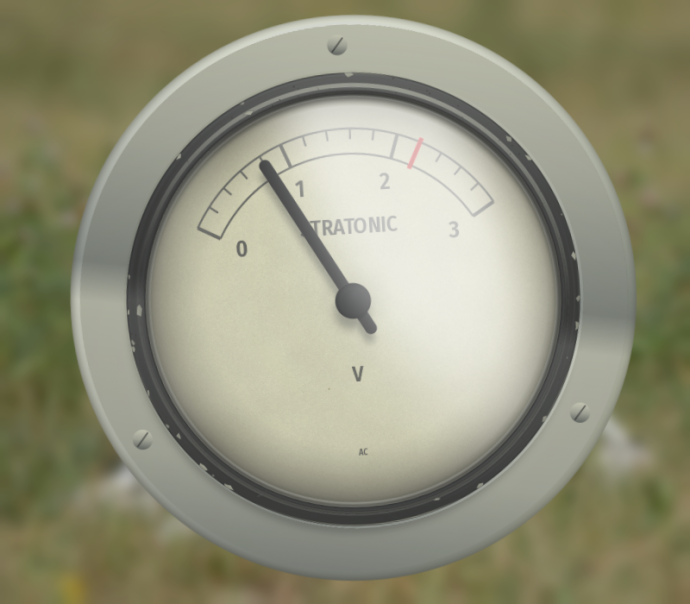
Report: **0.8** V
